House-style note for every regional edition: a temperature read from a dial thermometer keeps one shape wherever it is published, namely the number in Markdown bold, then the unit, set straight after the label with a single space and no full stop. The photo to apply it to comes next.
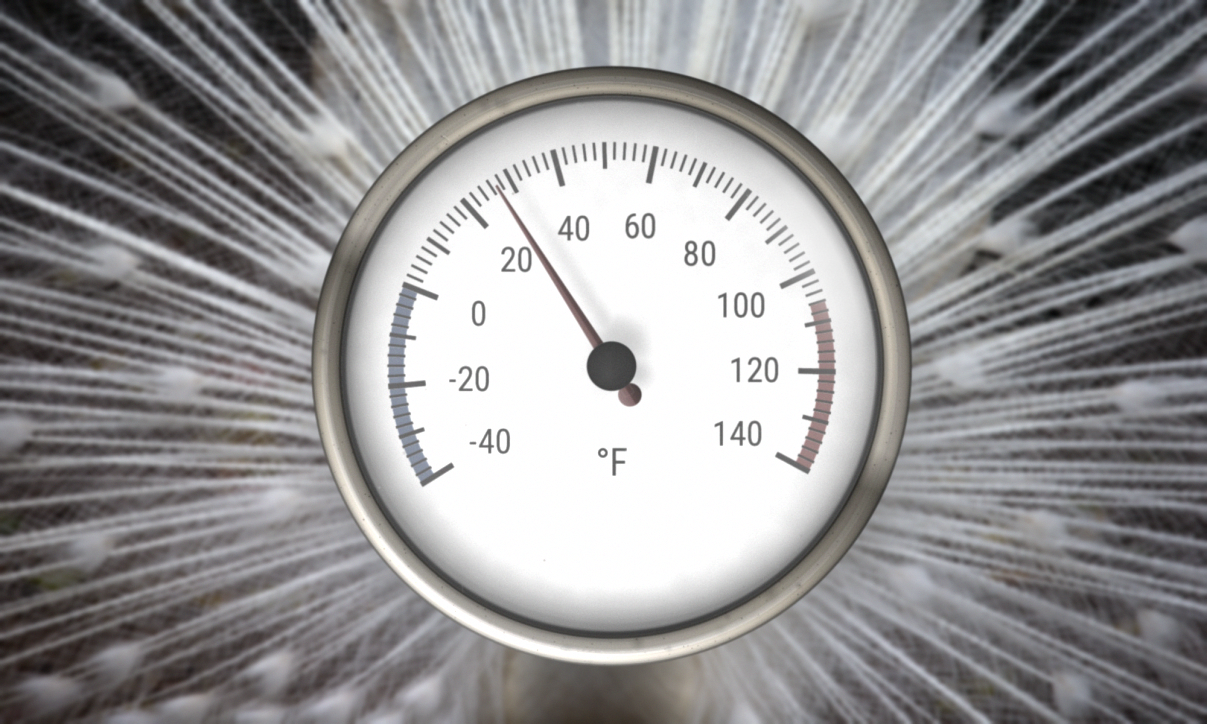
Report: **27** °F
